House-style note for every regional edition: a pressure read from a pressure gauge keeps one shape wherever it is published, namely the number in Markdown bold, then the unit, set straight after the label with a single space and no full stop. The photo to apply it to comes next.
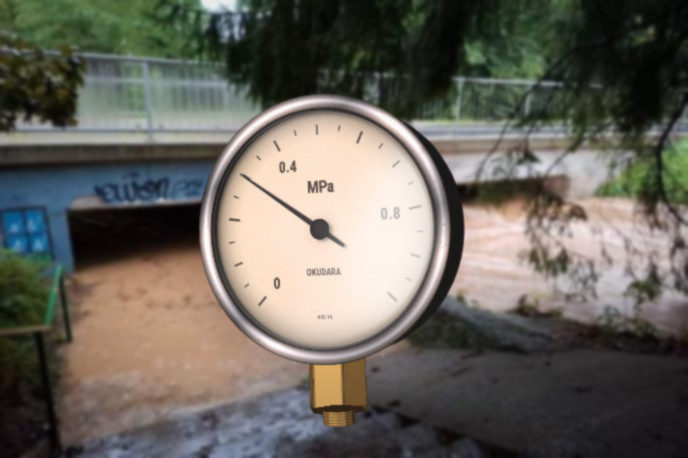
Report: **0.3** MPa
